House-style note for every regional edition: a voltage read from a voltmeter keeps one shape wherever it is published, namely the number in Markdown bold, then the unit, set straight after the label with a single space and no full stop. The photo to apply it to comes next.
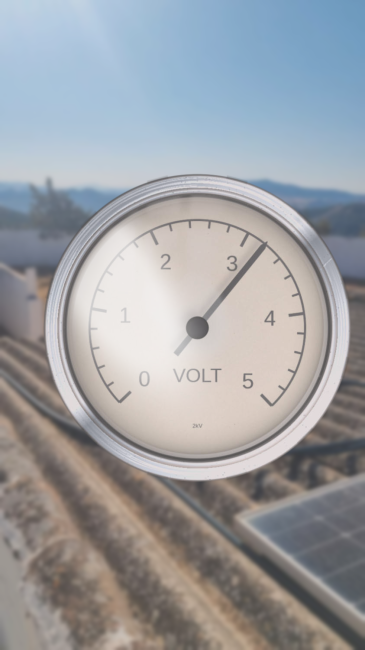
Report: **3.2** V
